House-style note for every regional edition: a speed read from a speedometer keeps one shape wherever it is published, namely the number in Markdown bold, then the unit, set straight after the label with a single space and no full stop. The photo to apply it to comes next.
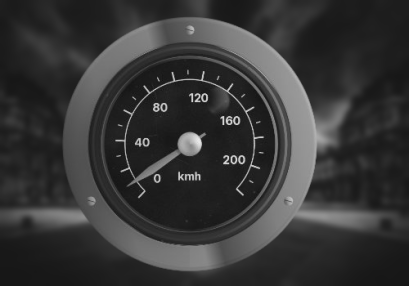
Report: **10** km/h
